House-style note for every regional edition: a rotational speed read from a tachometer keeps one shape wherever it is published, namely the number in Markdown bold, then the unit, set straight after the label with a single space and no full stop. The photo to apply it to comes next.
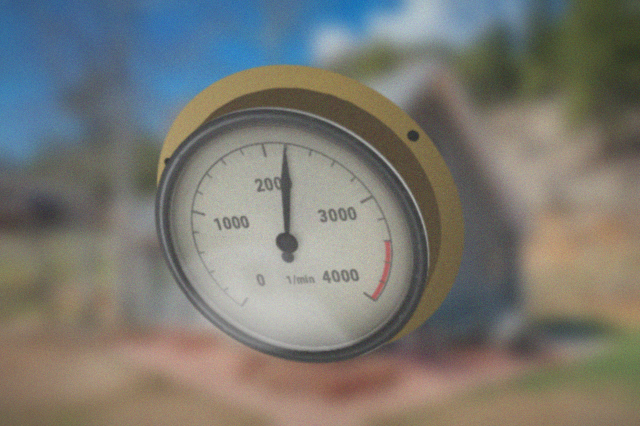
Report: **2200** rpm
